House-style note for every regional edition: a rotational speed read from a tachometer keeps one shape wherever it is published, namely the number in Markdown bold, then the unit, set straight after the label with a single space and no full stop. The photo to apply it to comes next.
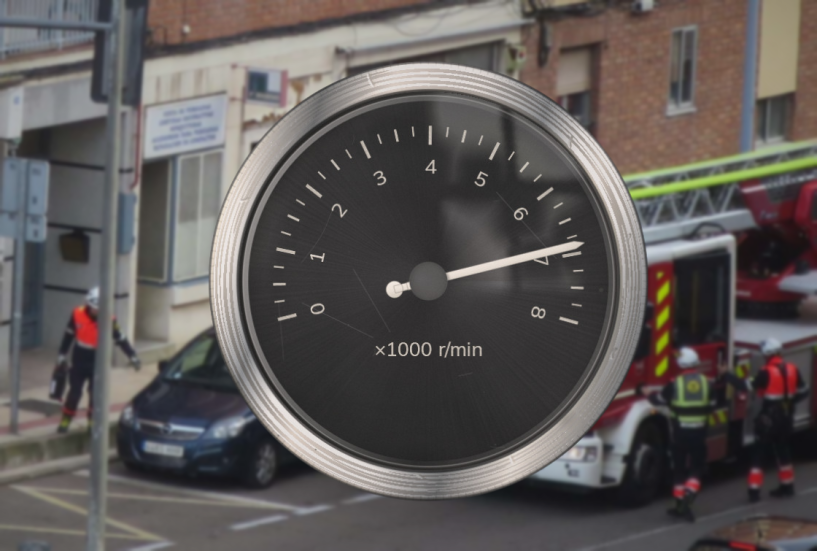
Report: **6875** rpm
